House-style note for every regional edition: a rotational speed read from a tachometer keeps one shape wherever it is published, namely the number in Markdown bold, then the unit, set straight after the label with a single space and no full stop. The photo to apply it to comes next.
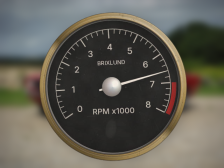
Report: **6600** rpm
